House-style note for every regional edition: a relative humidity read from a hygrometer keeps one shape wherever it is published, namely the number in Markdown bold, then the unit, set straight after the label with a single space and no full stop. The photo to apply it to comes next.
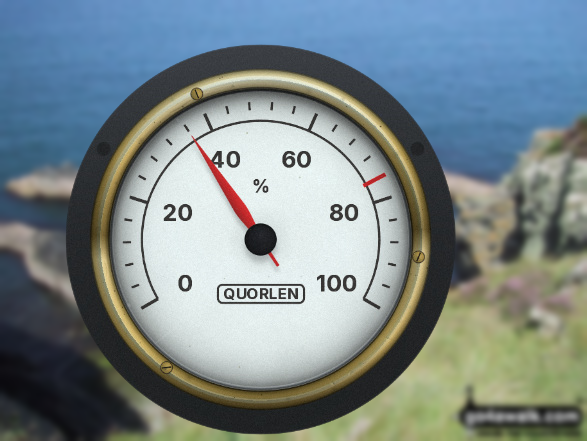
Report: **36** %
